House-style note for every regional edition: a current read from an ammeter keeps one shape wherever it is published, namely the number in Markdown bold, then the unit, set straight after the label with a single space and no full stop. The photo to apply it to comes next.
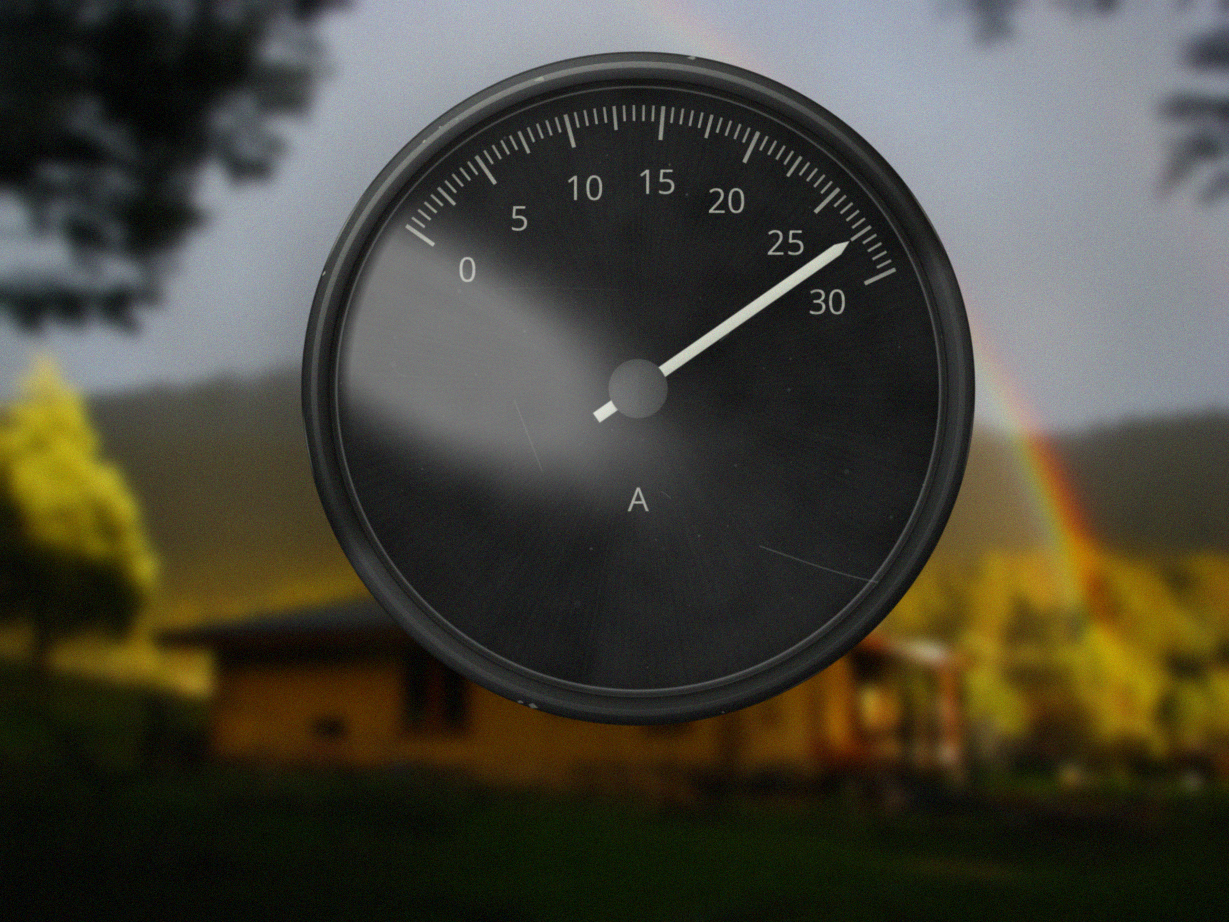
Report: **27.5** A
